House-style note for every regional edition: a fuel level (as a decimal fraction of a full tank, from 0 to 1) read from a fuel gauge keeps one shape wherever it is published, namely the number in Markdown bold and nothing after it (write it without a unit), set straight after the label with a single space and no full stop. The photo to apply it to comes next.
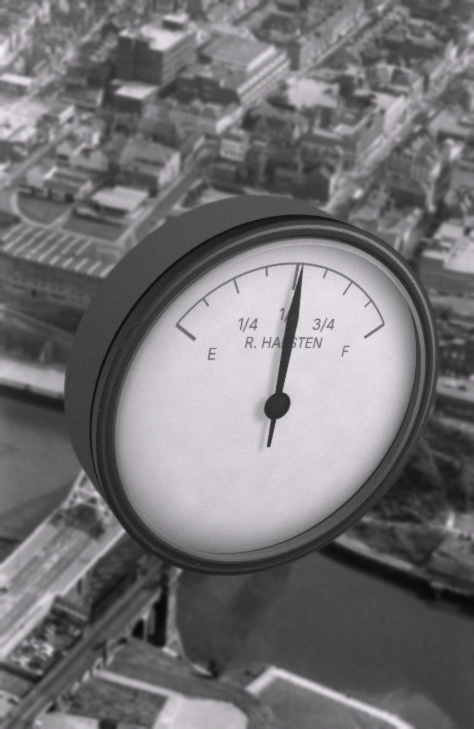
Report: **0.5**
